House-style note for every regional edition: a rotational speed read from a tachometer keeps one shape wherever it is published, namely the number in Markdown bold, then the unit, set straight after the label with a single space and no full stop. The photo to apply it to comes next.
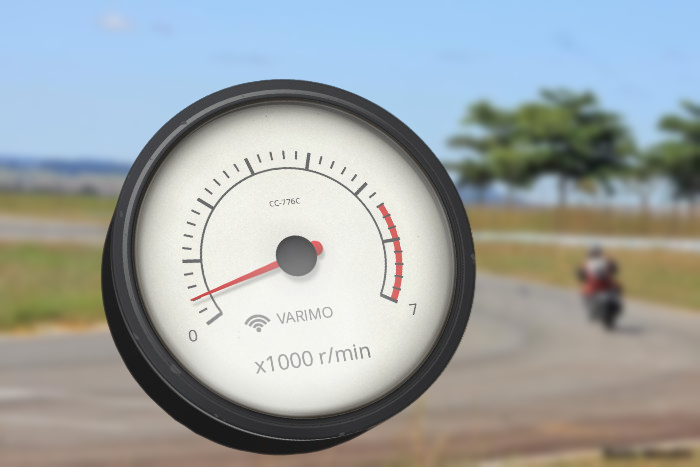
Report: **400** rpm
